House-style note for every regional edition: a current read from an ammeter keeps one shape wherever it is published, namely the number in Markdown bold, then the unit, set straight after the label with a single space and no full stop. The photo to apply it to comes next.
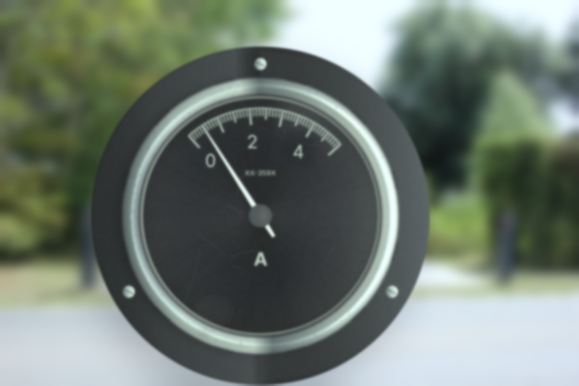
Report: **0.5** A
